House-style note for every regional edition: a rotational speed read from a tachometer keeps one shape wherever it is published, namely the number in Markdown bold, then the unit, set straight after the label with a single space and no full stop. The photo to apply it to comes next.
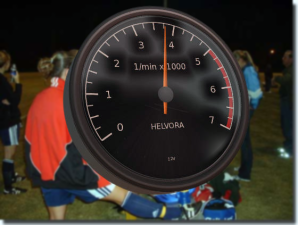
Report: **3750** rpm
